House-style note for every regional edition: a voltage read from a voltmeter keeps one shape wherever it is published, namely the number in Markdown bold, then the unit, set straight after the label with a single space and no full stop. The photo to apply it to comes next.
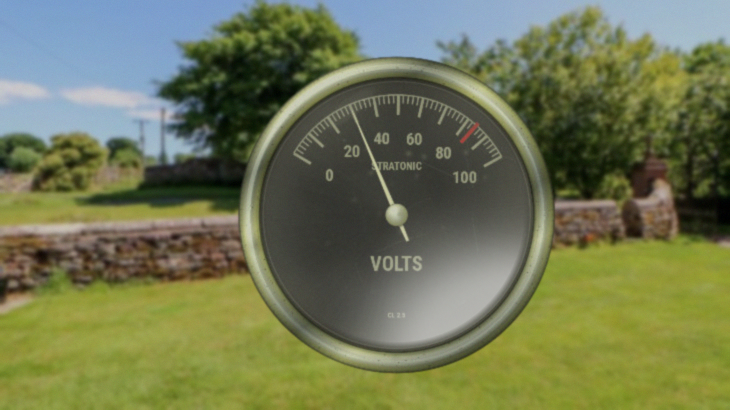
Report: **30** V
